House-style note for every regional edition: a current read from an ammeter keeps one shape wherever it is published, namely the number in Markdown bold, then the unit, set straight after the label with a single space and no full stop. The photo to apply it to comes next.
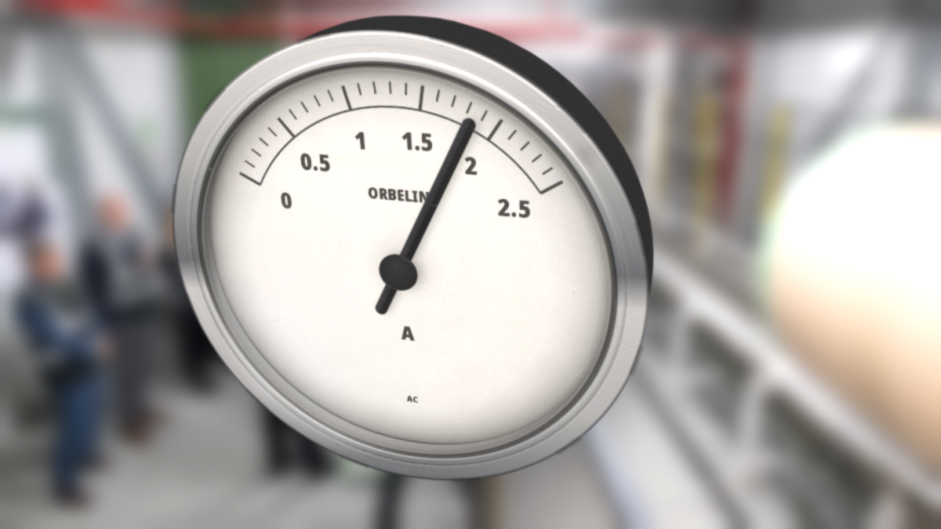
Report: **1.85** A
